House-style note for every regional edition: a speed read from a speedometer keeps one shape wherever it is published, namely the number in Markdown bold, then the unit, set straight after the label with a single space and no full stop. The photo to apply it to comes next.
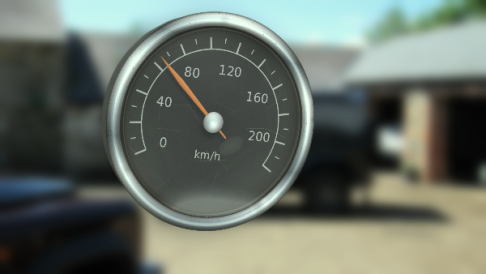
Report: **65** km/h
